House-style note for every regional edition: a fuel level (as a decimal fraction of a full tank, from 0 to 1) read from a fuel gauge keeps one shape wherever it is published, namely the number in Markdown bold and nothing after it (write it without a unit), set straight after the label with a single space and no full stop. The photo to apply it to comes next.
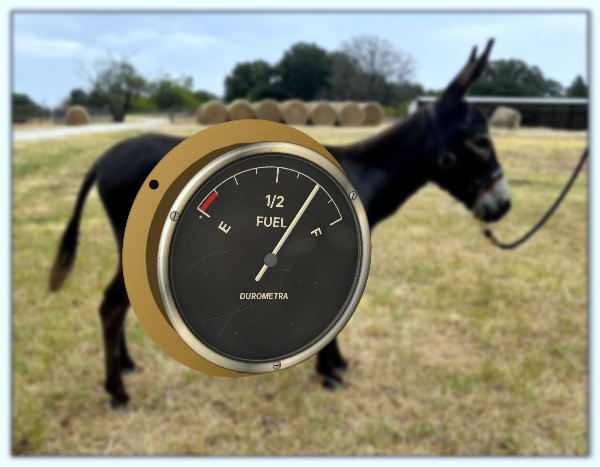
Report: **0.75**
